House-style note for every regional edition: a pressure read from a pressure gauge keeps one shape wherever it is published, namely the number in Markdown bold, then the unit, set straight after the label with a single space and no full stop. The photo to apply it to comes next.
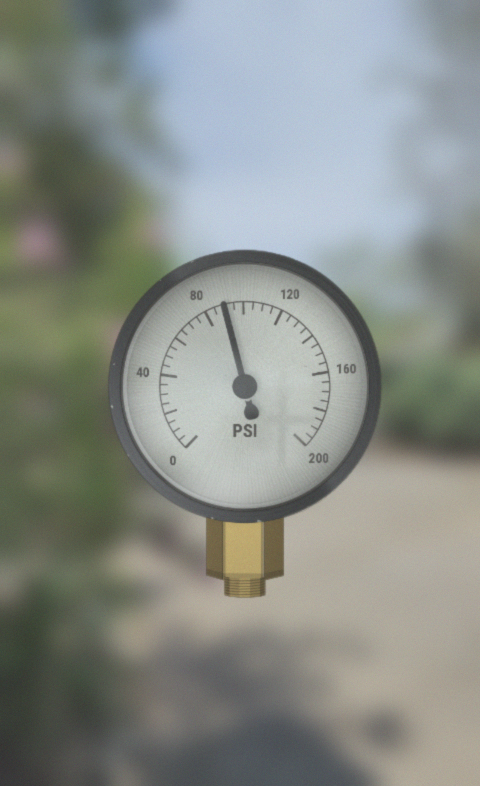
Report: **90** psi
